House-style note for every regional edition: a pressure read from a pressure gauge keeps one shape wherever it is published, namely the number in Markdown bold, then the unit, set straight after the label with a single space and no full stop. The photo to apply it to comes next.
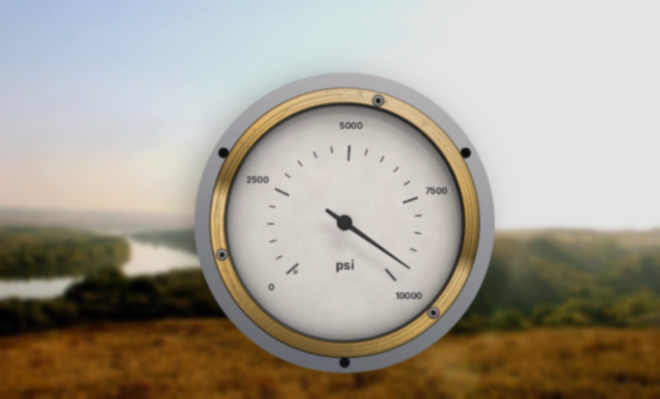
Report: **9500** psi
